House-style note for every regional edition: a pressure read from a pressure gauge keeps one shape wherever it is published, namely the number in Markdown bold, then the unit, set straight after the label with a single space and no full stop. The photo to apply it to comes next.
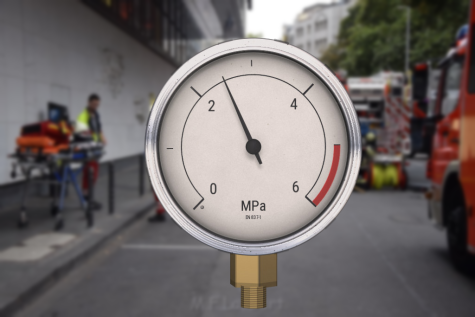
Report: **2.5** MPa
